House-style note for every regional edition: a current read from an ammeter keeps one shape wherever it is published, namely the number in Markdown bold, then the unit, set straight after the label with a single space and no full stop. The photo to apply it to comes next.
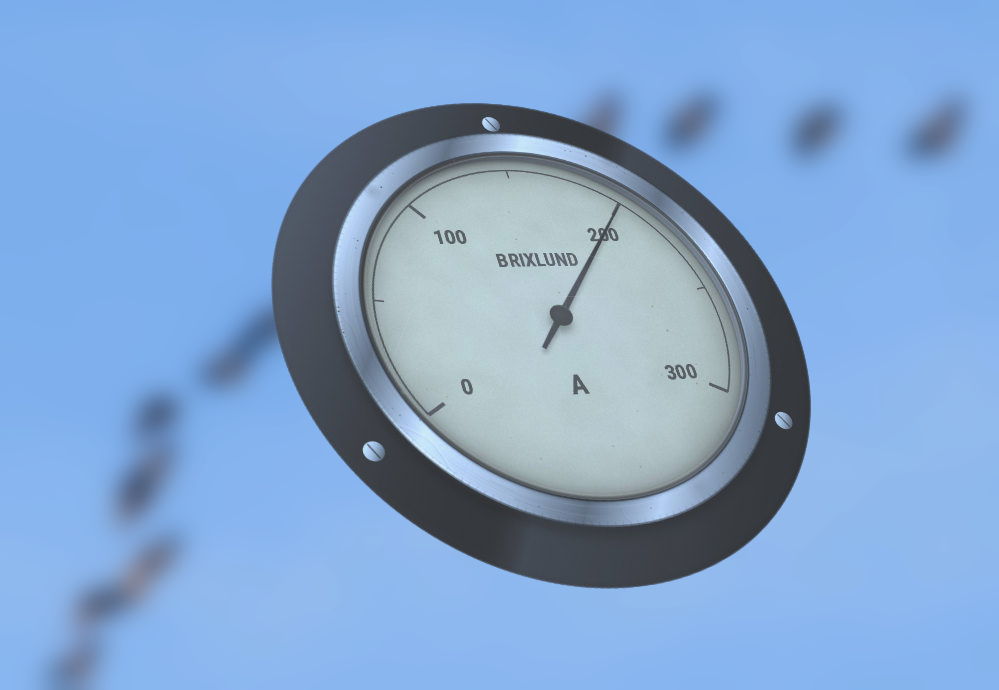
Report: **200** A
